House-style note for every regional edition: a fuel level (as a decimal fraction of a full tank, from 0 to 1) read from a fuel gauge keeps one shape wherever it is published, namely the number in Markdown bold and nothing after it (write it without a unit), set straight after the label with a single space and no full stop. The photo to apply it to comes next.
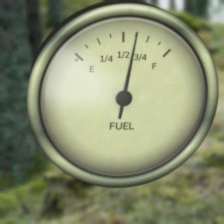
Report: **0.625**
